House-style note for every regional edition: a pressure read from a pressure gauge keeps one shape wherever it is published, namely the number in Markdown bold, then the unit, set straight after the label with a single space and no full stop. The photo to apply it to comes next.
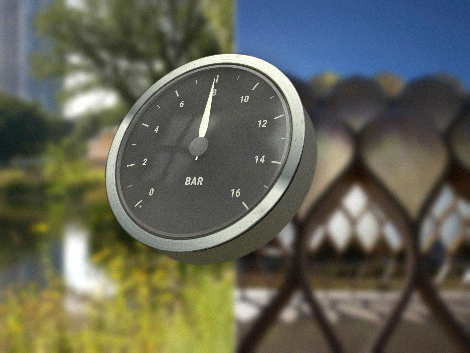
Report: **8** bar
